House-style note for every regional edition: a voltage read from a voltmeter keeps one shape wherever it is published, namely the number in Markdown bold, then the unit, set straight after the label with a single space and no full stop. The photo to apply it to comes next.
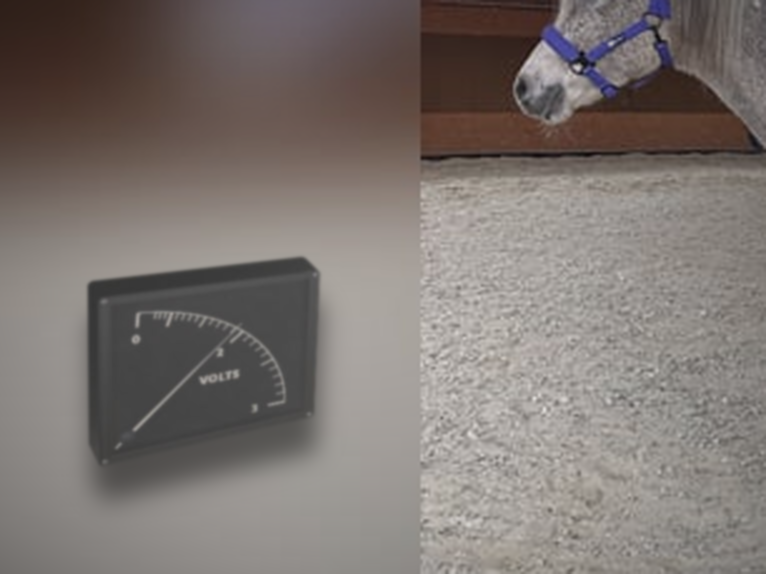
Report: **1.9** V
